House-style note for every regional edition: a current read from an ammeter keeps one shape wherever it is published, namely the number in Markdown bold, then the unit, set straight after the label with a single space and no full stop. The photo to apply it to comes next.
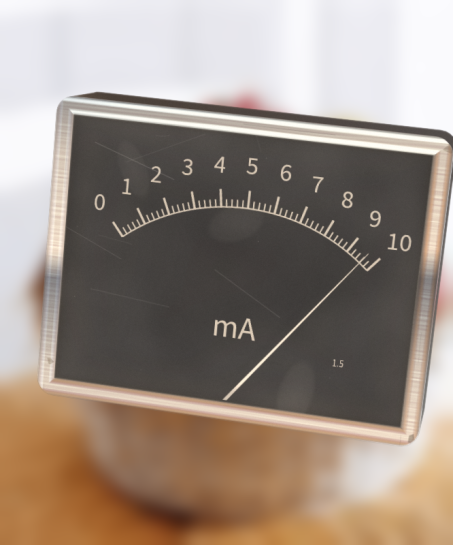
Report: **9.6** mA
